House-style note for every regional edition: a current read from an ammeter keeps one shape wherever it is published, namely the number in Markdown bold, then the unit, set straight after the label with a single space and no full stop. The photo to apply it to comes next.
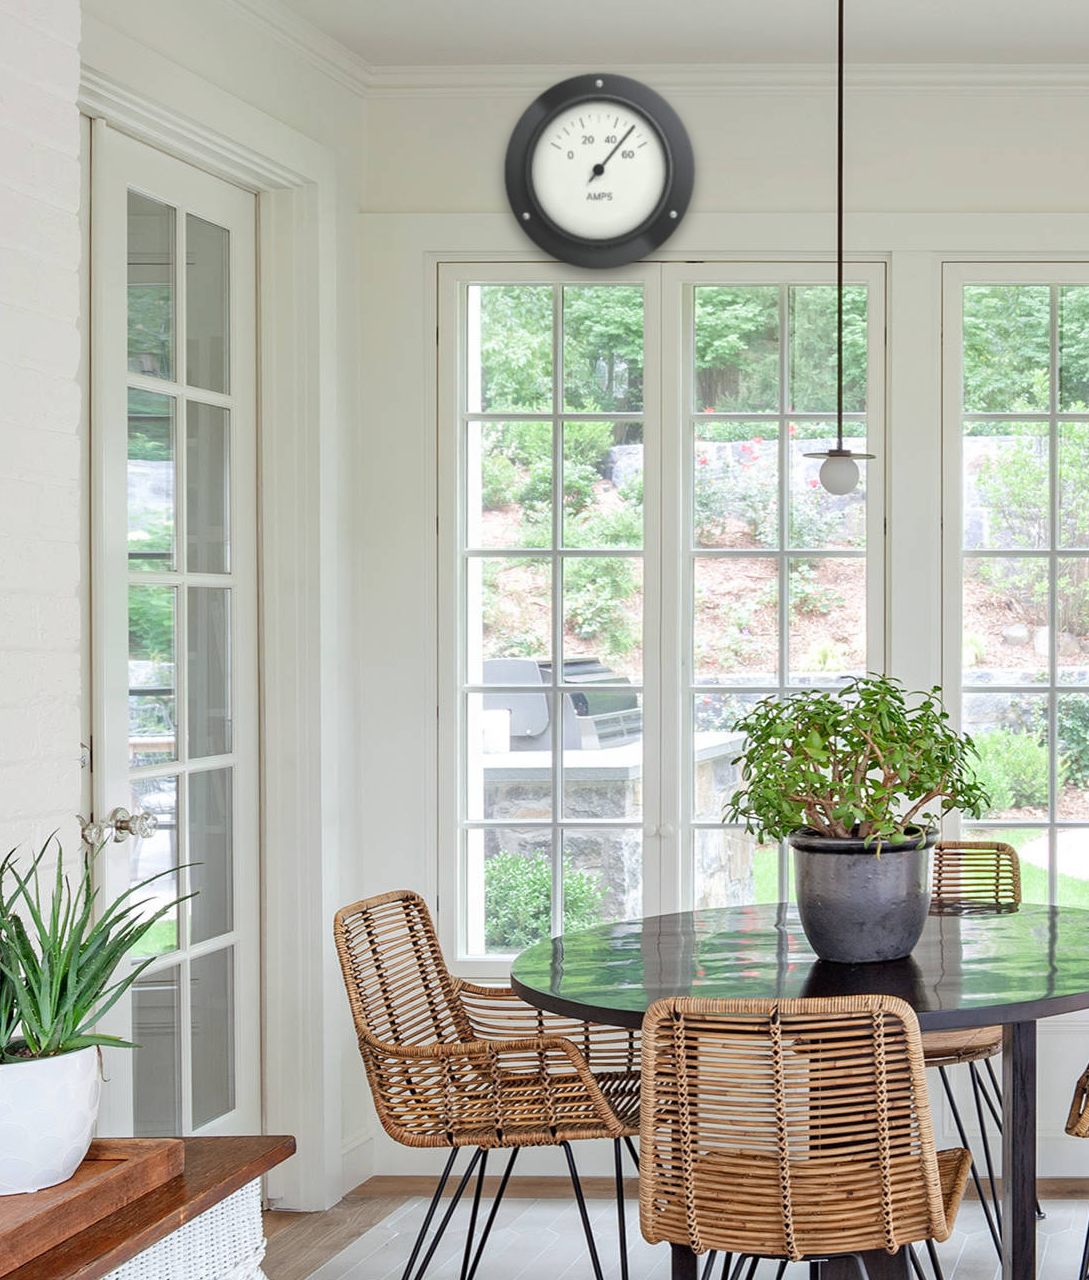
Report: **50** A
